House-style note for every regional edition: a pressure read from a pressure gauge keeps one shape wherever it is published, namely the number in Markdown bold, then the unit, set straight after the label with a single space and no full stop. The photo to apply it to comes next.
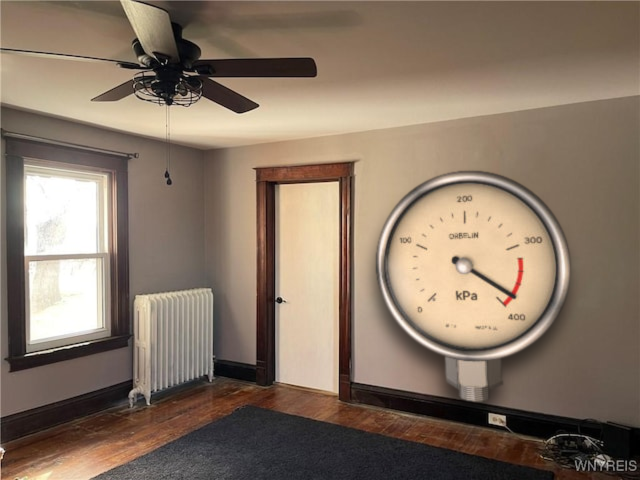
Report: **380** kPa
